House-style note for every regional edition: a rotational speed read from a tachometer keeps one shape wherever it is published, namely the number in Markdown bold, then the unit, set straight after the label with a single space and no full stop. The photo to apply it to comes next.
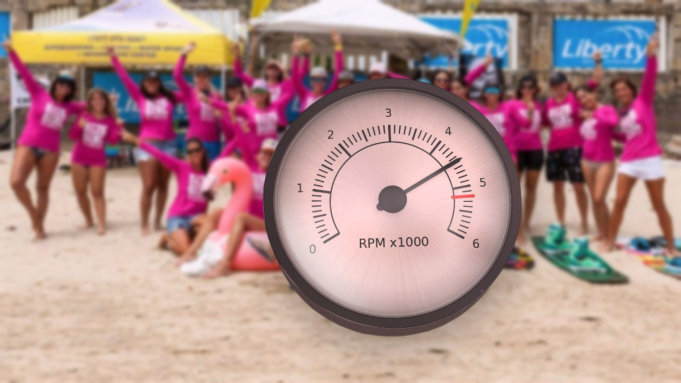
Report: **4500** rpm
